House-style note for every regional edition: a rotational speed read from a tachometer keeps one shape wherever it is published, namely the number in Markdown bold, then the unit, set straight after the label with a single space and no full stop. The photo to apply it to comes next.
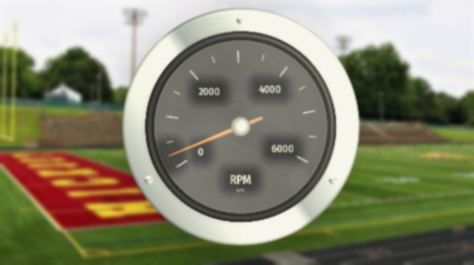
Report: **250** rpm
